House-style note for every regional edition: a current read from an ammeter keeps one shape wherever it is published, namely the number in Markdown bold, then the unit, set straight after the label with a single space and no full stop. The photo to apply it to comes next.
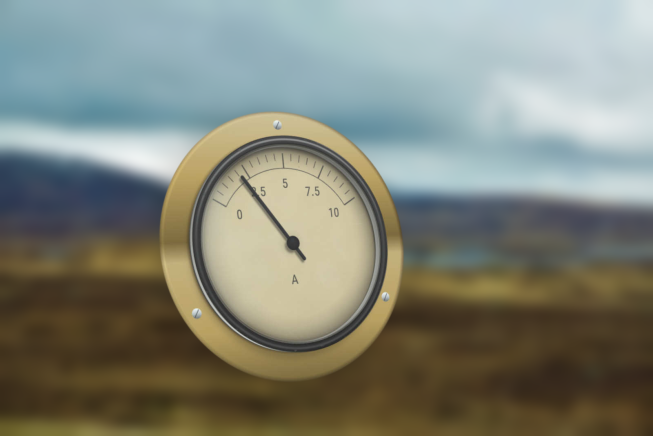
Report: **2** A
